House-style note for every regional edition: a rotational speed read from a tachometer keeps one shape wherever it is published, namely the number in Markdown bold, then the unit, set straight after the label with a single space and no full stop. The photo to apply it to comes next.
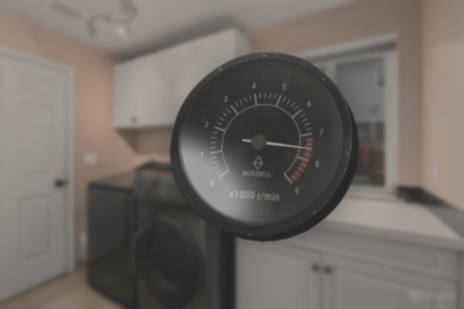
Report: **7600** rpm
